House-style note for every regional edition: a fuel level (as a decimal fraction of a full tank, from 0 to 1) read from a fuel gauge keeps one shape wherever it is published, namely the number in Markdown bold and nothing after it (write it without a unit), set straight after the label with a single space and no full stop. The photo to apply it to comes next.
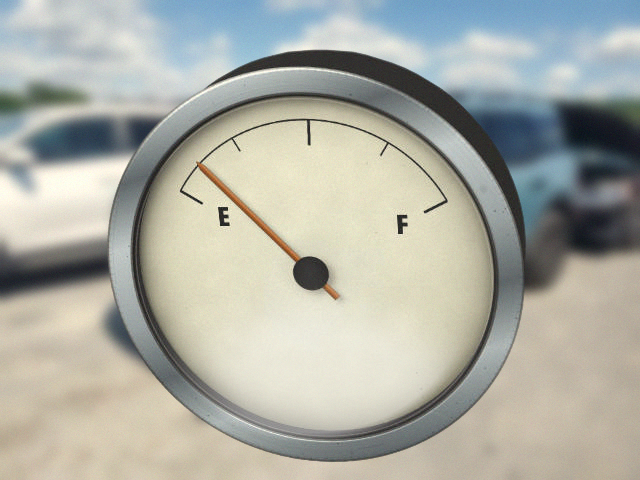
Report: **0.125**
